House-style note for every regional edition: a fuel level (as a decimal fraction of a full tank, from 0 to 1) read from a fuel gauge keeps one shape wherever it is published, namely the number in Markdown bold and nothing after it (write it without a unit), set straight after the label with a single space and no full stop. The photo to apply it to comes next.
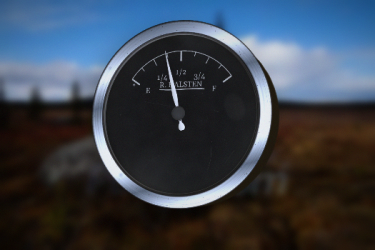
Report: **0.375**
